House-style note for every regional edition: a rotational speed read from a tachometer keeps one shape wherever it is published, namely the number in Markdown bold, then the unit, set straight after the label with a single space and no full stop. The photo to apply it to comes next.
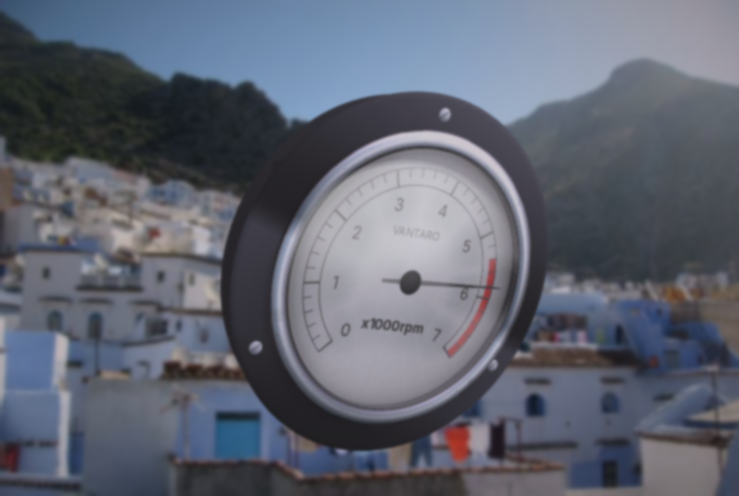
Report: **5800** rpm
